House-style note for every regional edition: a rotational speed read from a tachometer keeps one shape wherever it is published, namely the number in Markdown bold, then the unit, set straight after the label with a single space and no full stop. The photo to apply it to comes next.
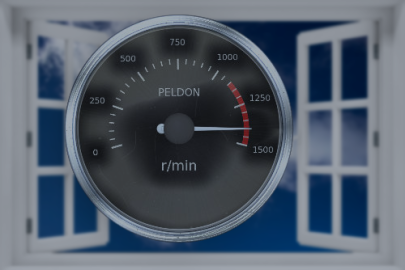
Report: **1400** rpm
